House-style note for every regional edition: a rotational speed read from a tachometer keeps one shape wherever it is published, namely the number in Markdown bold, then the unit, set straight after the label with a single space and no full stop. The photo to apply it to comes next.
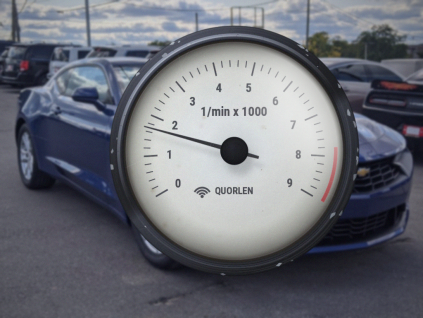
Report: **1700** rpm
